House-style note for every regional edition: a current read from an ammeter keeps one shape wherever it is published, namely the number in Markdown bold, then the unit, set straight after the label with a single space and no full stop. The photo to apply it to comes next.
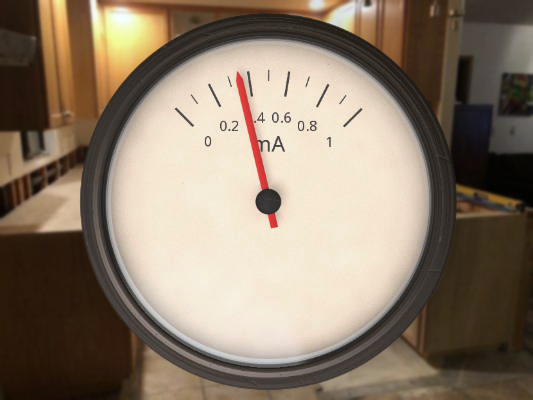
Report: **0.35** mA
